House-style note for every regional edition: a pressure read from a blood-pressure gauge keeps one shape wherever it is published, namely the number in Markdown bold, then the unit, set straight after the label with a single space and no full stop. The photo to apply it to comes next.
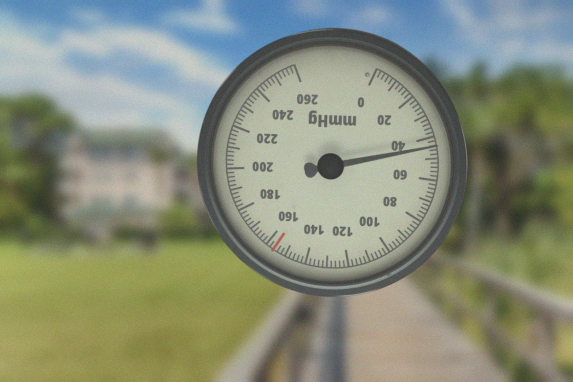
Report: **44** mmHg
